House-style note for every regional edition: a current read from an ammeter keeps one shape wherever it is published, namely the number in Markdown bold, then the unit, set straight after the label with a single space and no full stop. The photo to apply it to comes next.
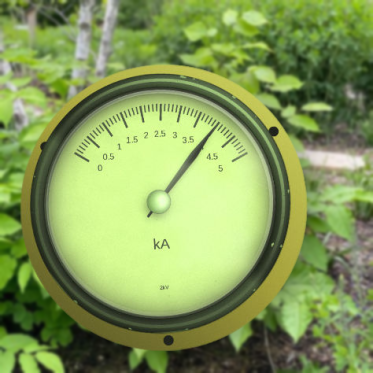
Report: **4** kA
